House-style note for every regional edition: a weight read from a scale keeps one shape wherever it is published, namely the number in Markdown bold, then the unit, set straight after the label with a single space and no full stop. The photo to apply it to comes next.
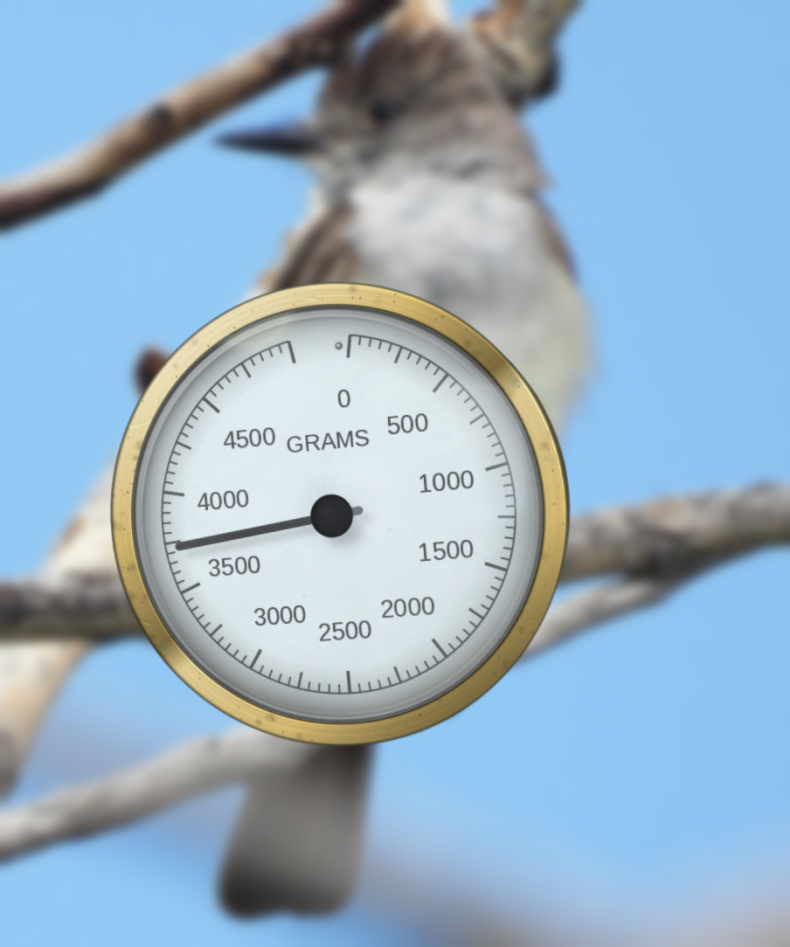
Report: **3725** g
